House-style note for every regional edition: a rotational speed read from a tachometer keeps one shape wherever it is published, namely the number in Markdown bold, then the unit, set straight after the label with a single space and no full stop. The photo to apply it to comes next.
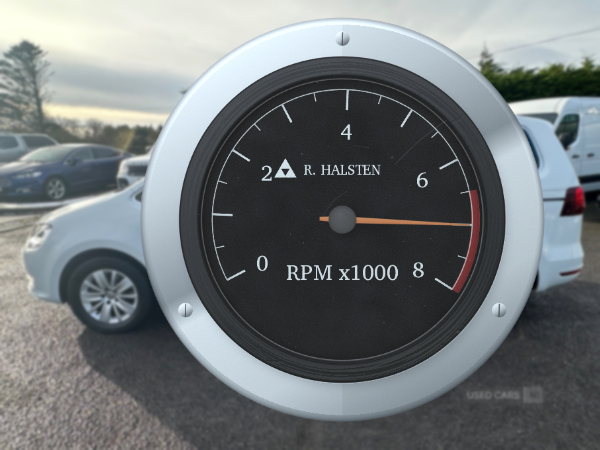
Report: **7000** rpm
